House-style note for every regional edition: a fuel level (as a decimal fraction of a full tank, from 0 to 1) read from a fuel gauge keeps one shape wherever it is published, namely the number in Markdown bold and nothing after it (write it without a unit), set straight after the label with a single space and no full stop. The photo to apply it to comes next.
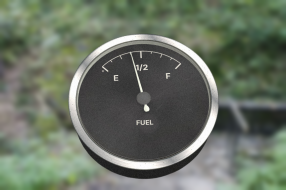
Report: **0.375**
